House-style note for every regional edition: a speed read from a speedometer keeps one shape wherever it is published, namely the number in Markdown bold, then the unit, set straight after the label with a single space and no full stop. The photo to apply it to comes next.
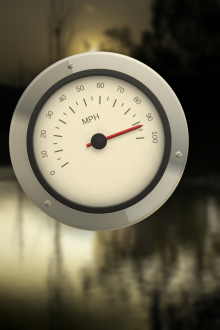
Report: **92.5** mph
